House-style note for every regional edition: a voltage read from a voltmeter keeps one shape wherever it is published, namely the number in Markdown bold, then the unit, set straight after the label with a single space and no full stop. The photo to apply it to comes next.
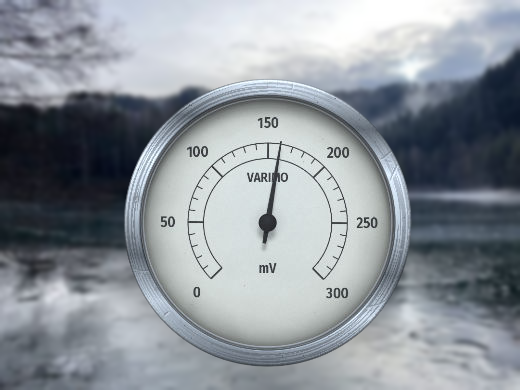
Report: **160** mV
